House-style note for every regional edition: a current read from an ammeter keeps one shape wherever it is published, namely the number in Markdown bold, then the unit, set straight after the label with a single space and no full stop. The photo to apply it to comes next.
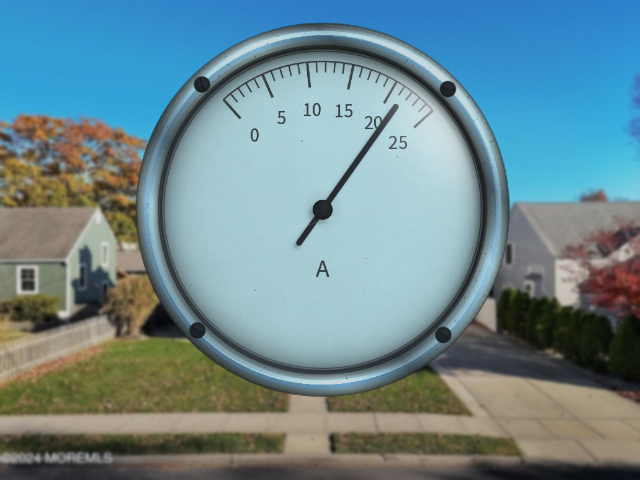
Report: **21.5** A
